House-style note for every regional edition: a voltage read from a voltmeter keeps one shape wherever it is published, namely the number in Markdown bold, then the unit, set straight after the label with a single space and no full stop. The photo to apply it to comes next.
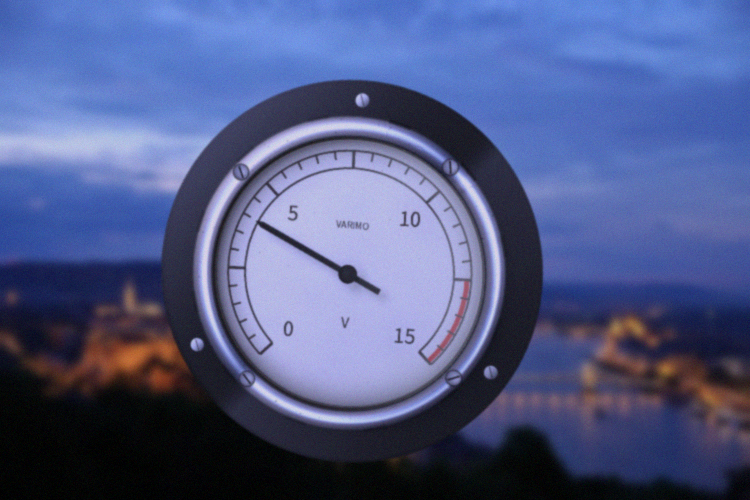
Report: **4** V
